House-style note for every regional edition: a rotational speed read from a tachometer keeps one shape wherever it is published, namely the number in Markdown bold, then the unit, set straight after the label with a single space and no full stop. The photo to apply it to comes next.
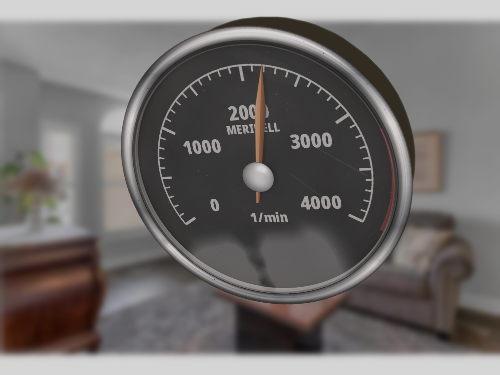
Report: **2200** rpm
